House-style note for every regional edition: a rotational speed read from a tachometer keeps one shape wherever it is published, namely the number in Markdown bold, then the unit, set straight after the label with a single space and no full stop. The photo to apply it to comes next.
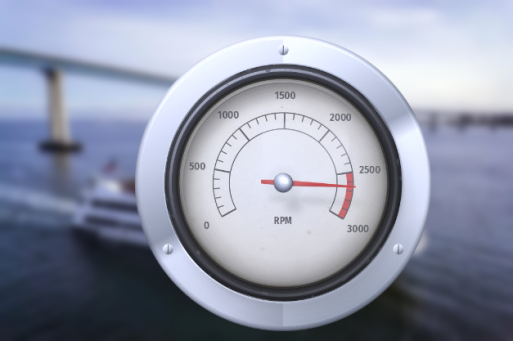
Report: **2650** rpm
